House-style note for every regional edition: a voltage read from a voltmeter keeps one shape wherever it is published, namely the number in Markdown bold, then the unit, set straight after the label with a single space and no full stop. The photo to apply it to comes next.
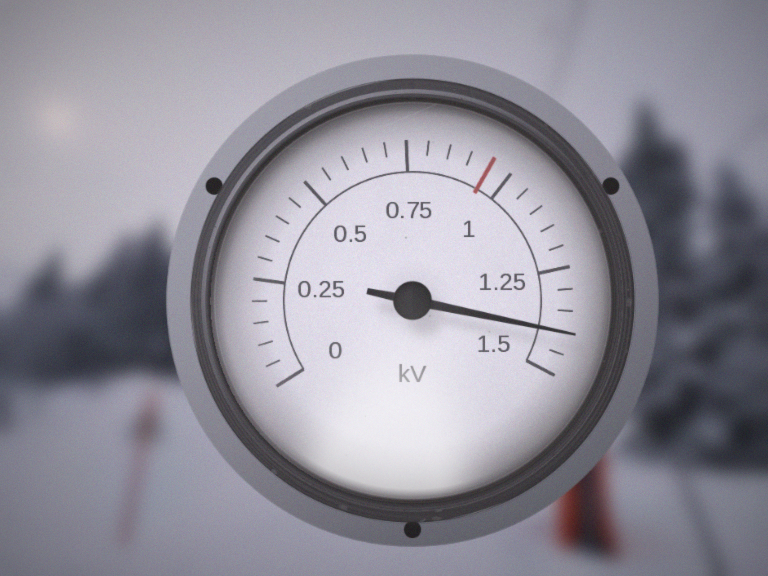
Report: **1.4** kV
